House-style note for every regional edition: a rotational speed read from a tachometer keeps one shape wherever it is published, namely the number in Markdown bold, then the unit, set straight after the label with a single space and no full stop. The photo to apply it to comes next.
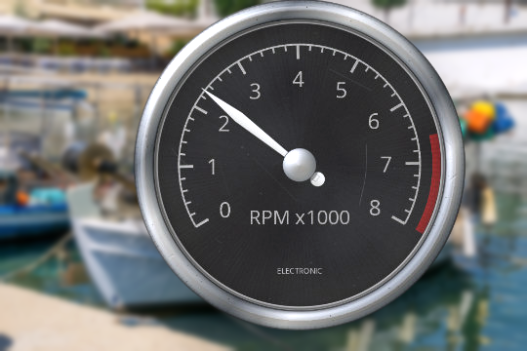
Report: **2300** rpm
